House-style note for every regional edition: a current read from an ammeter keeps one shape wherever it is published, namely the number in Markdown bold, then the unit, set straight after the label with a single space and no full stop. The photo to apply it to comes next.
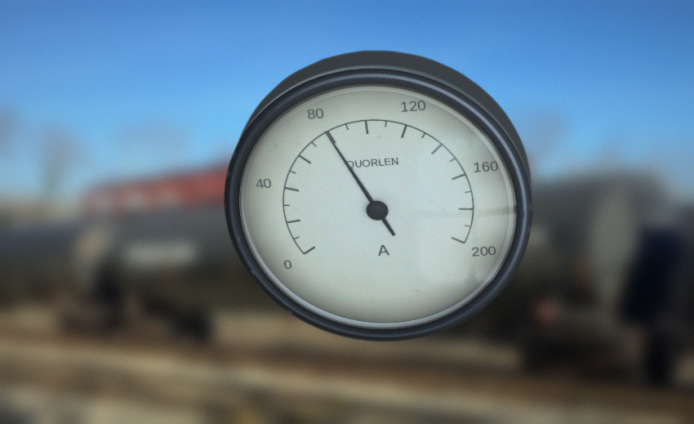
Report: **80** A
